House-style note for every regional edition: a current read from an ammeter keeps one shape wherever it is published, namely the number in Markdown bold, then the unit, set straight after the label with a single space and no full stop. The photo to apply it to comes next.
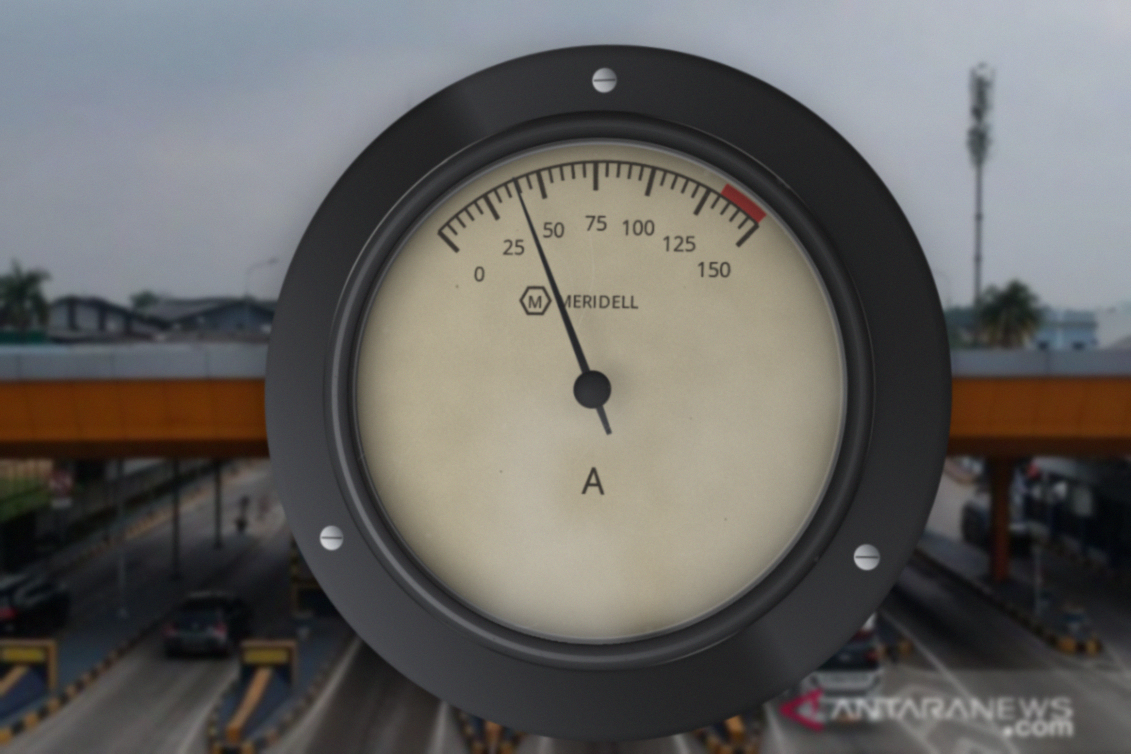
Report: **40** A
